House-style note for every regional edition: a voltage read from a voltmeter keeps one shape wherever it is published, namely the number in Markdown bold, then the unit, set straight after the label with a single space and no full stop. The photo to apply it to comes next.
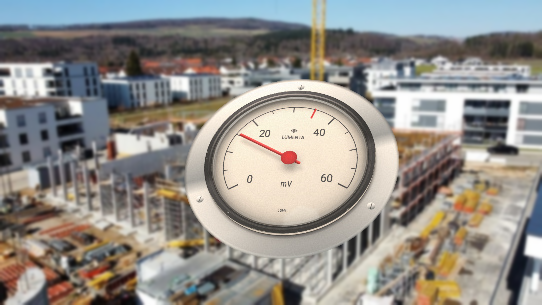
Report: **15** mV
